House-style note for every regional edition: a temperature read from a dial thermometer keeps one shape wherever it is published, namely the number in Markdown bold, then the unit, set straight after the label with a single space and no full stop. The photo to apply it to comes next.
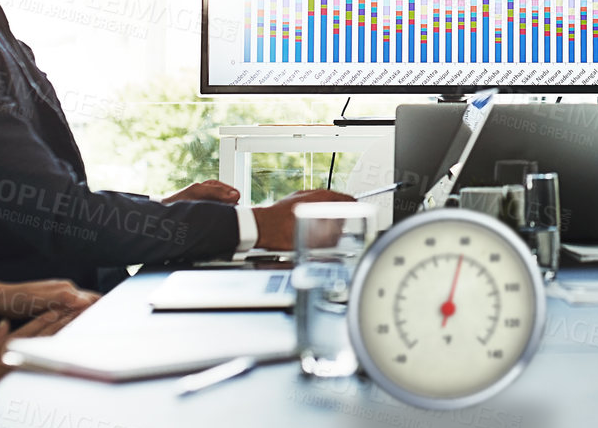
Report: **60** °F
